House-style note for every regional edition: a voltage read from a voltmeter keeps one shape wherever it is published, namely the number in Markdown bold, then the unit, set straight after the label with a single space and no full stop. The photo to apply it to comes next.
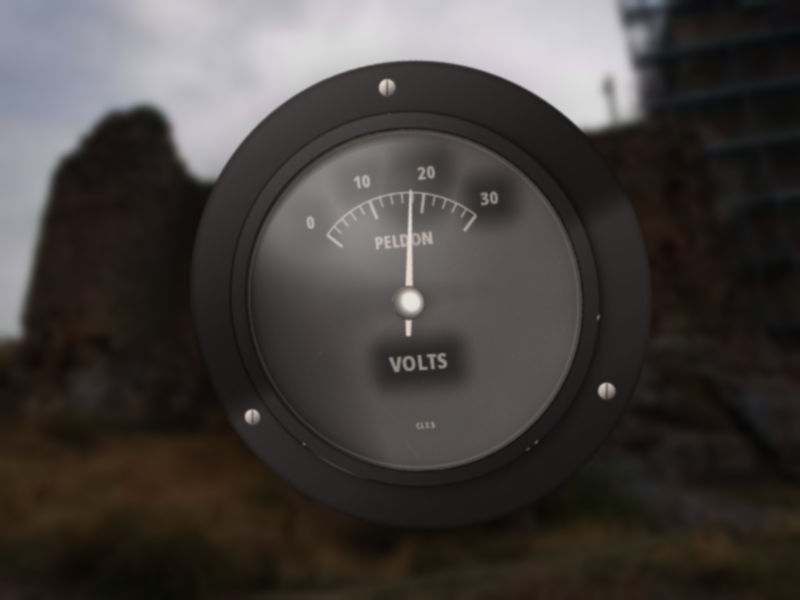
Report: **18** V
